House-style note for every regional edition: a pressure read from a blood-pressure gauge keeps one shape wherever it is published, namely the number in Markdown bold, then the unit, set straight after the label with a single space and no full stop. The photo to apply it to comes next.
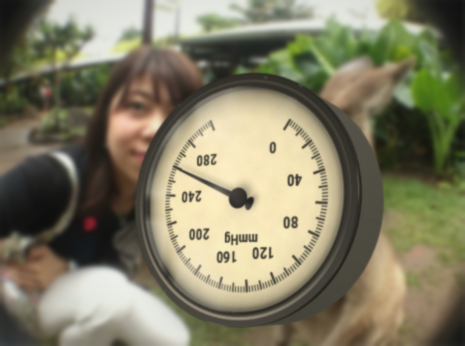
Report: **260** mmHg
